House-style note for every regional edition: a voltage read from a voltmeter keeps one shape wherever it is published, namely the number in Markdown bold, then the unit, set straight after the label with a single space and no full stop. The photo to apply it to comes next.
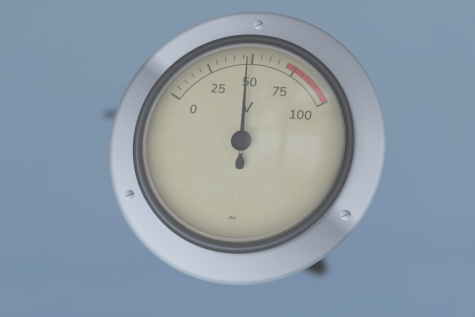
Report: **47.5** V
